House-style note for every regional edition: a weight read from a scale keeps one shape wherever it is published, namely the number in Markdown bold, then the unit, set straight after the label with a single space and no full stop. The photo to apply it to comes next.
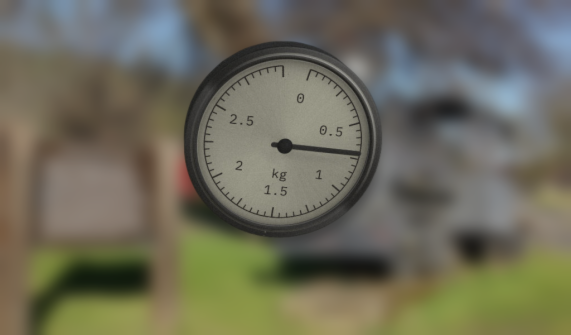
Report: **0.7** kg
